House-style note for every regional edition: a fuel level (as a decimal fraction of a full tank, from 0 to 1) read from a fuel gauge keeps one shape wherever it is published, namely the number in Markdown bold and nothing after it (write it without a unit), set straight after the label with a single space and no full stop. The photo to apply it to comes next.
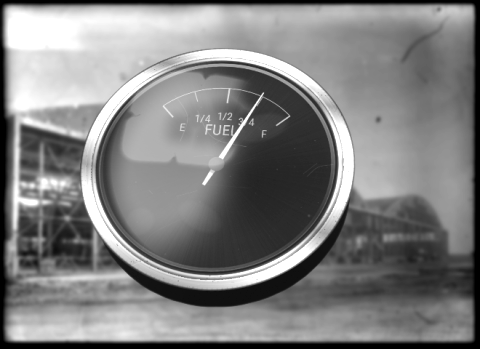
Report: **0.75**
